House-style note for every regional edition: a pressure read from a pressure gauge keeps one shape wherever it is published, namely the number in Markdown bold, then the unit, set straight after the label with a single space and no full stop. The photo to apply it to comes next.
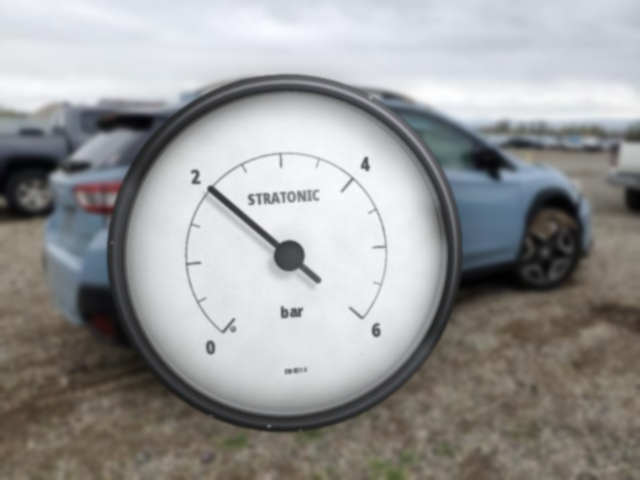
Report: **2** bar
